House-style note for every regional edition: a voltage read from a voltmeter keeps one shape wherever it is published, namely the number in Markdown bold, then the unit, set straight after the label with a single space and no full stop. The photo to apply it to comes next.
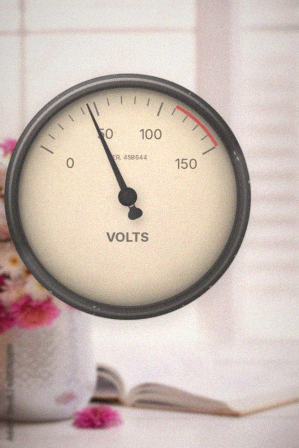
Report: **45** V
